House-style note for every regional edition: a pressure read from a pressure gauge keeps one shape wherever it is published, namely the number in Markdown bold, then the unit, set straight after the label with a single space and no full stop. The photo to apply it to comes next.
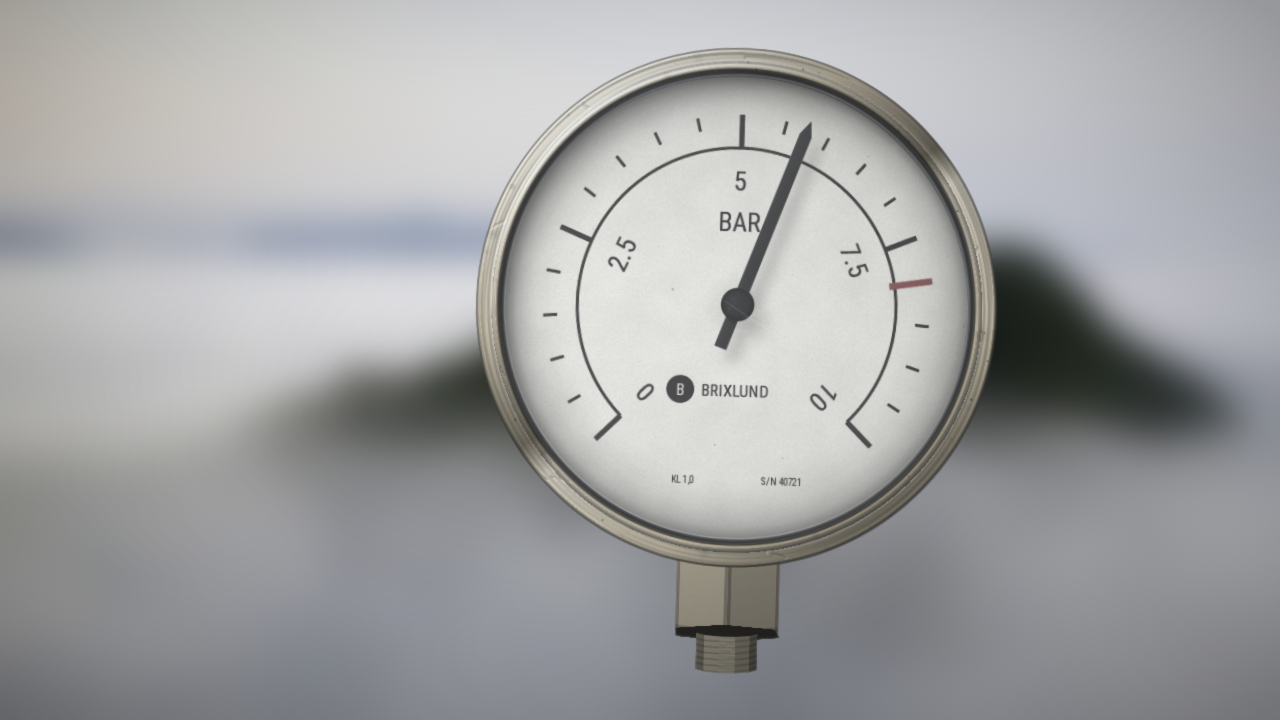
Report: **5.75** bar
